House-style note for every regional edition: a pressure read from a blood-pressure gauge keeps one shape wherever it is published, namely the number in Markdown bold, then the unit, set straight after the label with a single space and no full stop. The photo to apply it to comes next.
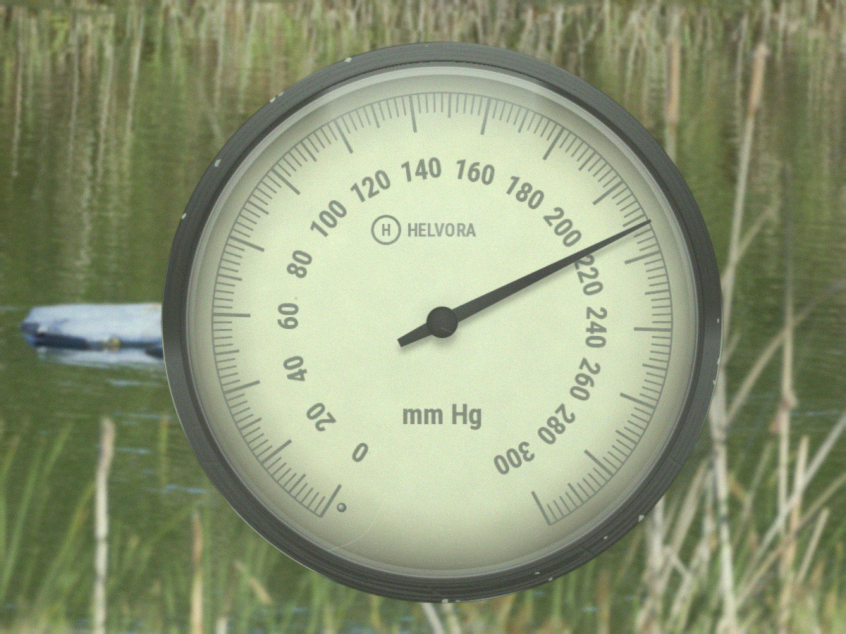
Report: **212** mmHg
